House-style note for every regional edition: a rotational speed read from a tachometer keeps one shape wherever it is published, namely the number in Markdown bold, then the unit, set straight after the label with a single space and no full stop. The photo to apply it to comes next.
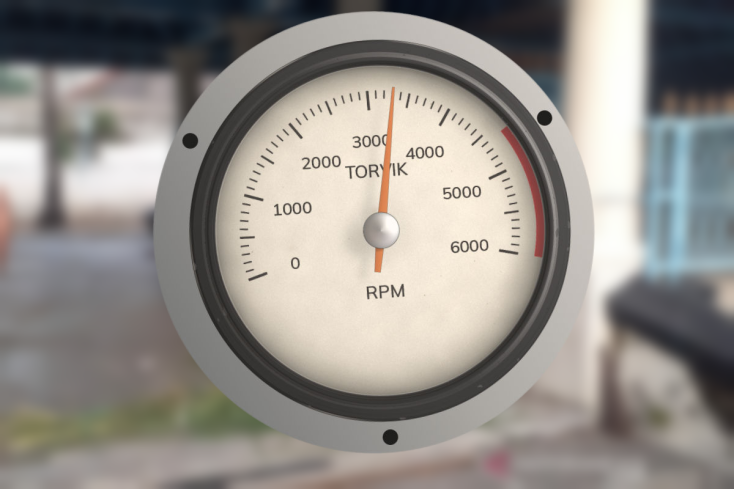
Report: **3300** rpm
